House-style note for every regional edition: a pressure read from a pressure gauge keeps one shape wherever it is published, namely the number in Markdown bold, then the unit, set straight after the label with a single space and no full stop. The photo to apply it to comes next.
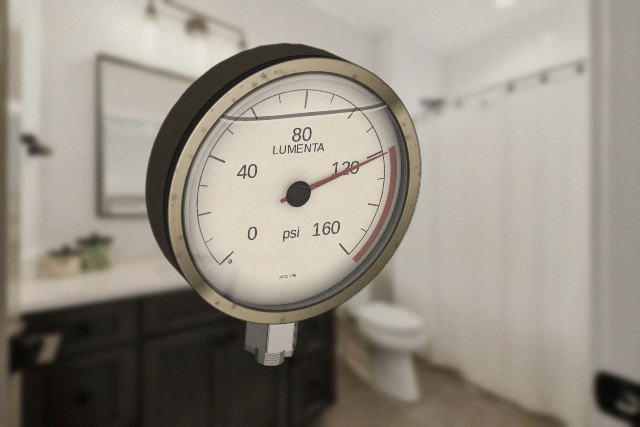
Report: **120** psi
